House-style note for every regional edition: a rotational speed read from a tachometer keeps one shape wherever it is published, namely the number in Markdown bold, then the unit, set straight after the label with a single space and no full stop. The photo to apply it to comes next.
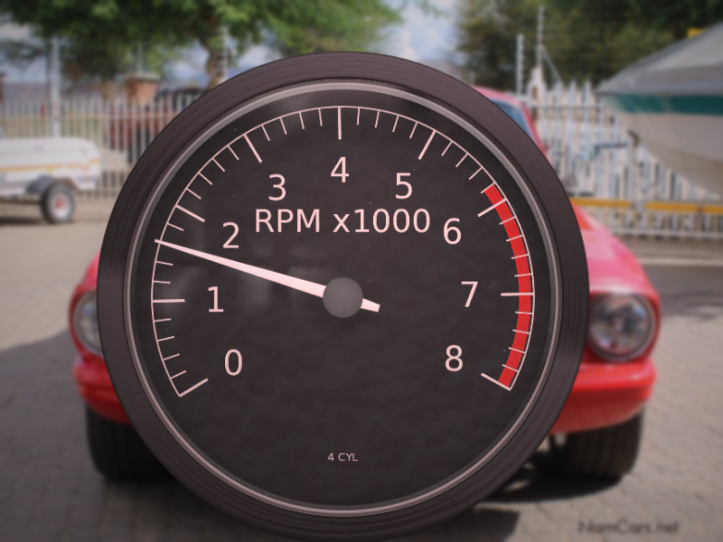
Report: **1600** rpm
